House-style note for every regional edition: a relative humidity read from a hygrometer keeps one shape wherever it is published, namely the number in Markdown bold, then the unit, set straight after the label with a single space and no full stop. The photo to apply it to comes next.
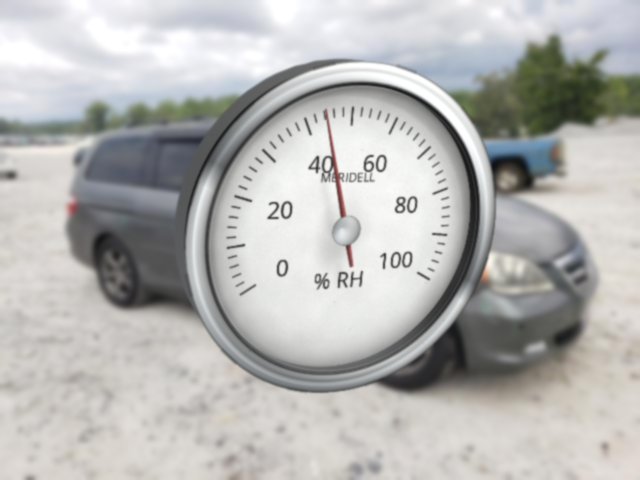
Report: **44** %
